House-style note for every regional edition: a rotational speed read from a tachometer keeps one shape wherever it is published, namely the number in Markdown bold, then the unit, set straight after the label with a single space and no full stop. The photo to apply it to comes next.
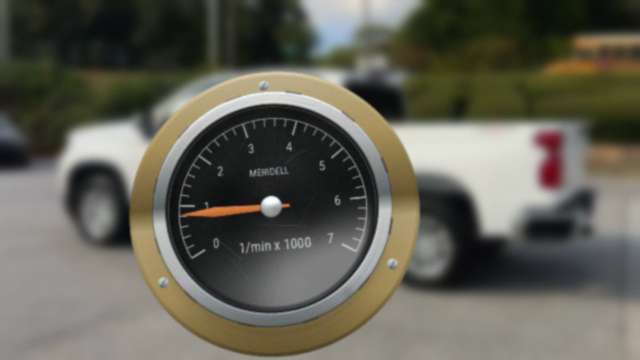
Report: **800** rpm
